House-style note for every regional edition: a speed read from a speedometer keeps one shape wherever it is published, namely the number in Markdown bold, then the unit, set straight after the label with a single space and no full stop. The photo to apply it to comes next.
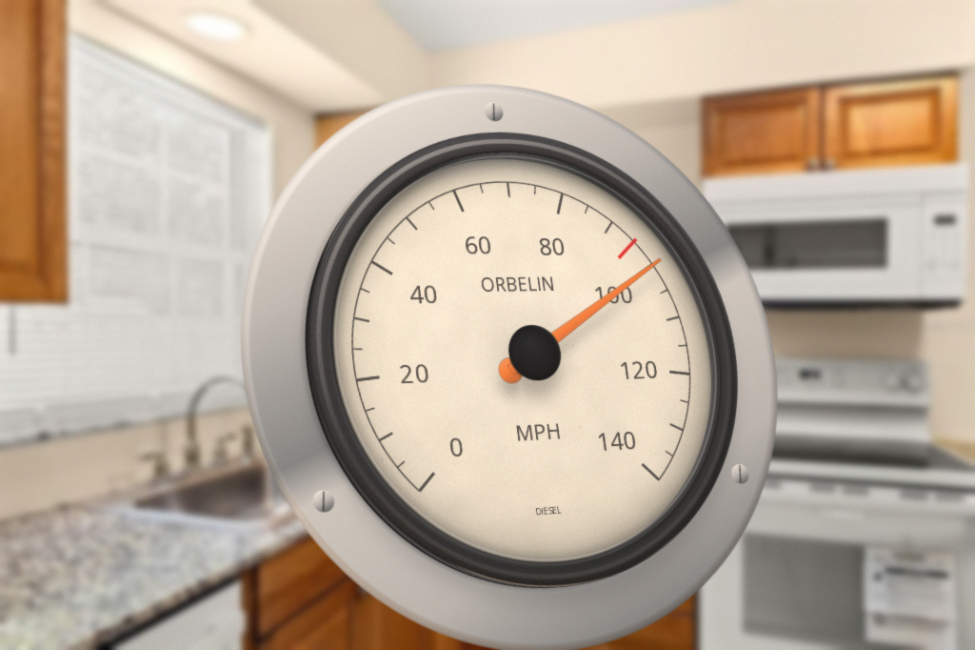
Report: **100** mph
